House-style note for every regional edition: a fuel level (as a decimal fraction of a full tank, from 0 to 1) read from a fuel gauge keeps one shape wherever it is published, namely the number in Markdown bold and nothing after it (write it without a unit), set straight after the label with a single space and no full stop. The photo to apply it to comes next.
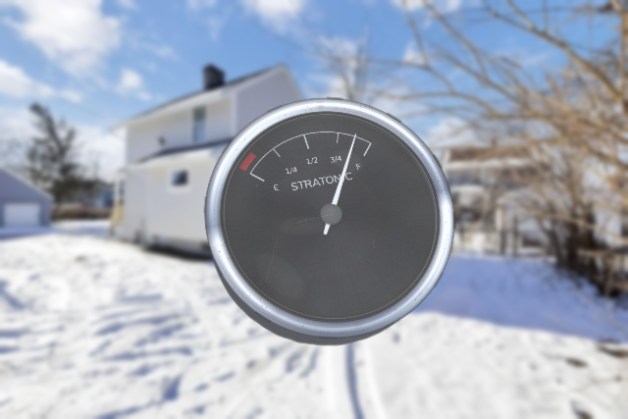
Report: **0.875**
